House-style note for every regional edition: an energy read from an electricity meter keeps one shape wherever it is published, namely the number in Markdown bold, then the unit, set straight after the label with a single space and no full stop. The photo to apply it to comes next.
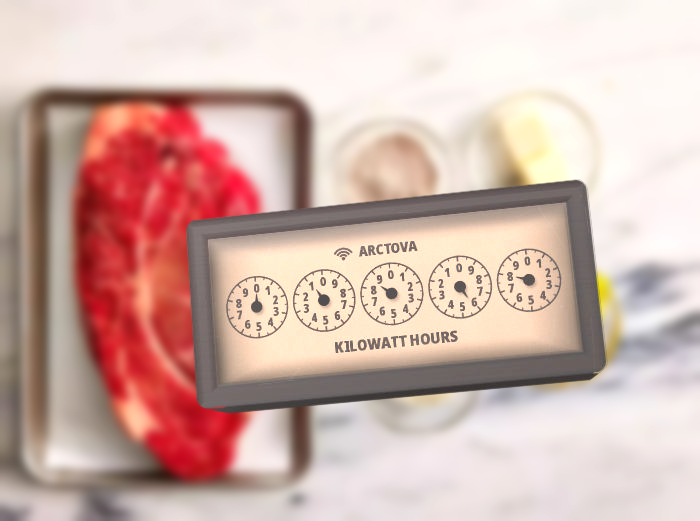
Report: **858** kWh
